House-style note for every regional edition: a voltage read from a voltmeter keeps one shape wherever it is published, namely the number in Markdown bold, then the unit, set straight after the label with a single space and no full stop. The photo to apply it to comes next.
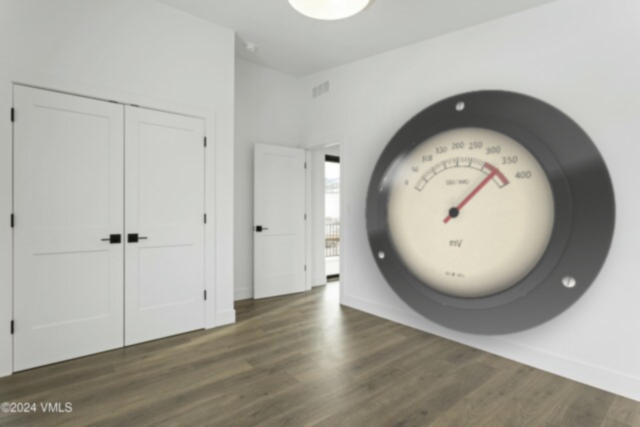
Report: **350** mV
